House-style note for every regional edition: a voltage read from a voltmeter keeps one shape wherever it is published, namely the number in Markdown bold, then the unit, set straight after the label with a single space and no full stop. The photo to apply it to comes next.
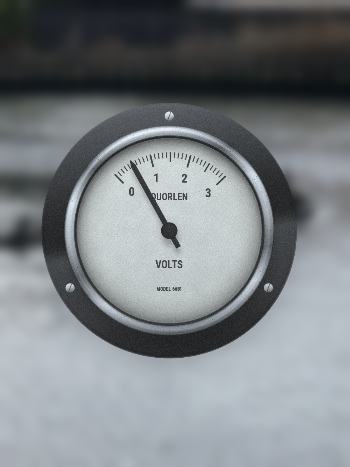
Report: **0.5** V
